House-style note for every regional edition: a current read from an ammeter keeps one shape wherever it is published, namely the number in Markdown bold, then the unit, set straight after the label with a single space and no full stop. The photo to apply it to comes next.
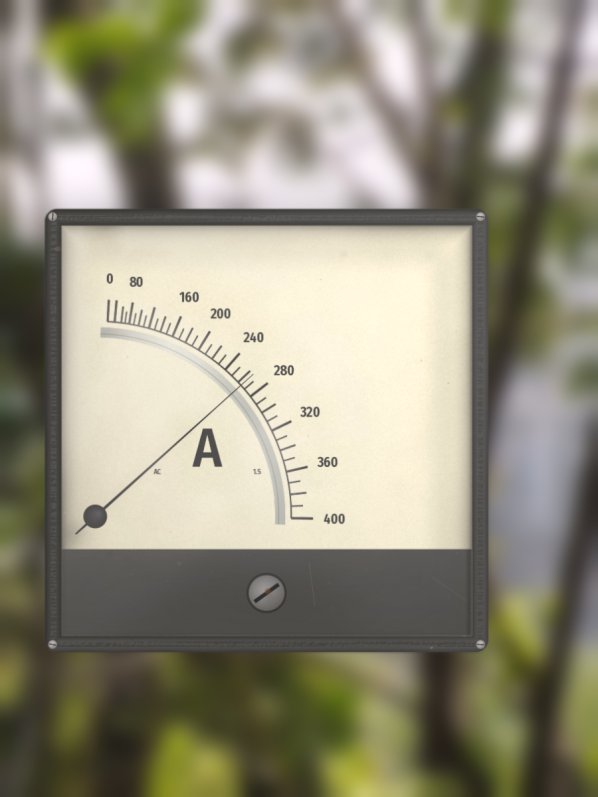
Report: **265** A
